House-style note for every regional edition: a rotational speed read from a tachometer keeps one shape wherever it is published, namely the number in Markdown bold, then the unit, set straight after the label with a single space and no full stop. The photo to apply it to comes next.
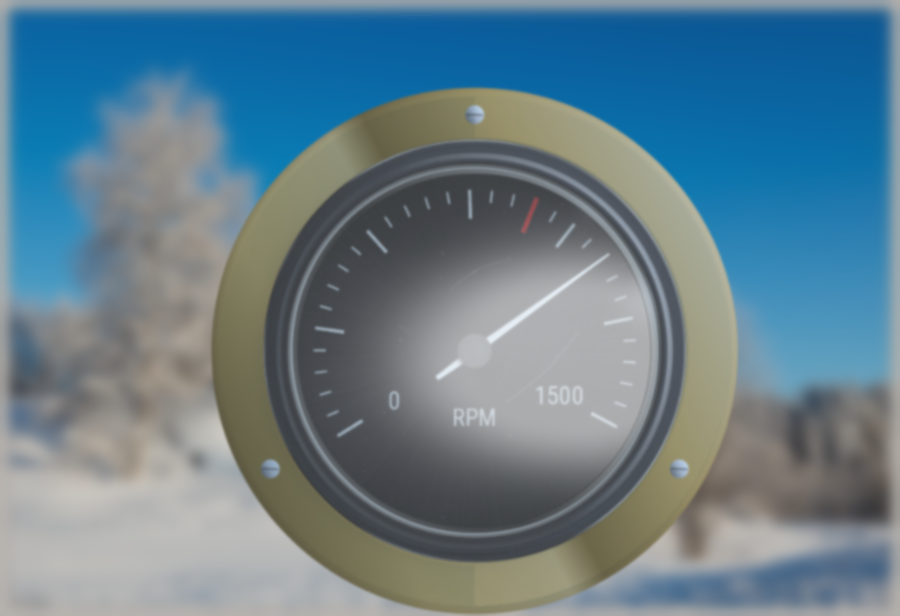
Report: **1100** rpm
